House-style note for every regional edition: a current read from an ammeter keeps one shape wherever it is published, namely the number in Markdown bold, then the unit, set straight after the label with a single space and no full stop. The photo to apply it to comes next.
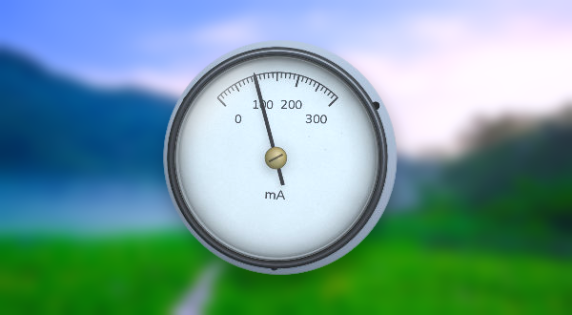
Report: **100** mA
